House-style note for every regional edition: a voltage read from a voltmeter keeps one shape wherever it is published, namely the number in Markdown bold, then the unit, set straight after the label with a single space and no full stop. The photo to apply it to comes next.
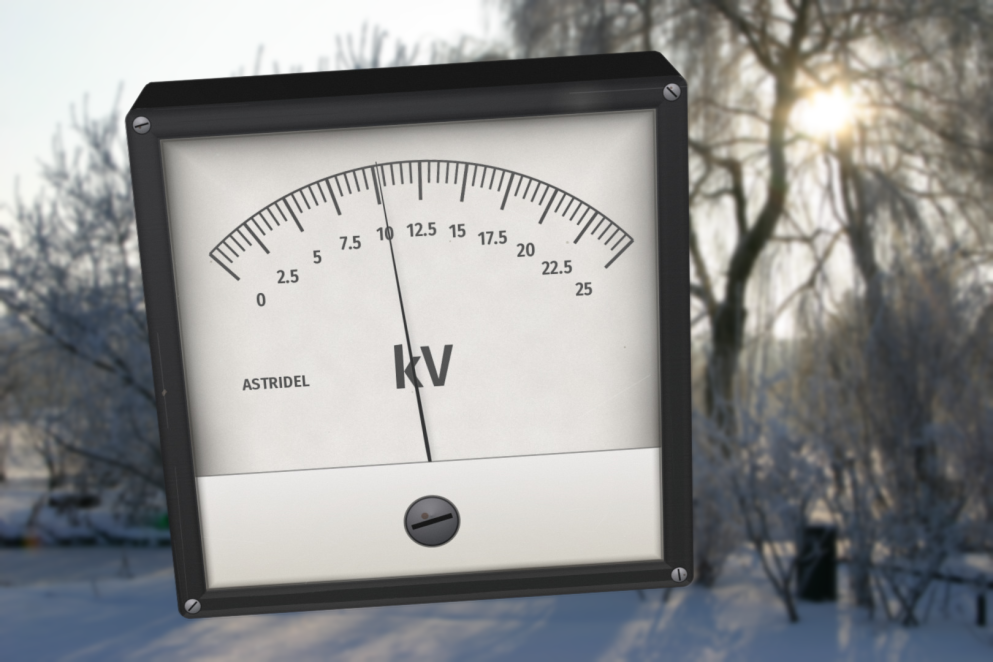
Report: **10.25** kV
